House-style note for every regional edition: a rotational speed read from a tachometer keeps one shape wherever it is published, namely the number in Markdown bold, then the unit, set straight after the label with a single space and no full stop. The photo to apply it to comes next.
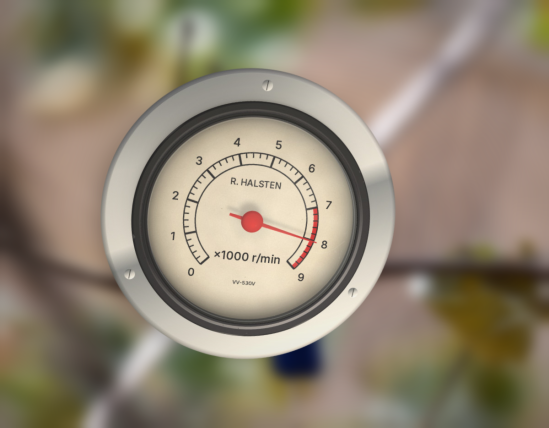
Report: **8000** rpm
